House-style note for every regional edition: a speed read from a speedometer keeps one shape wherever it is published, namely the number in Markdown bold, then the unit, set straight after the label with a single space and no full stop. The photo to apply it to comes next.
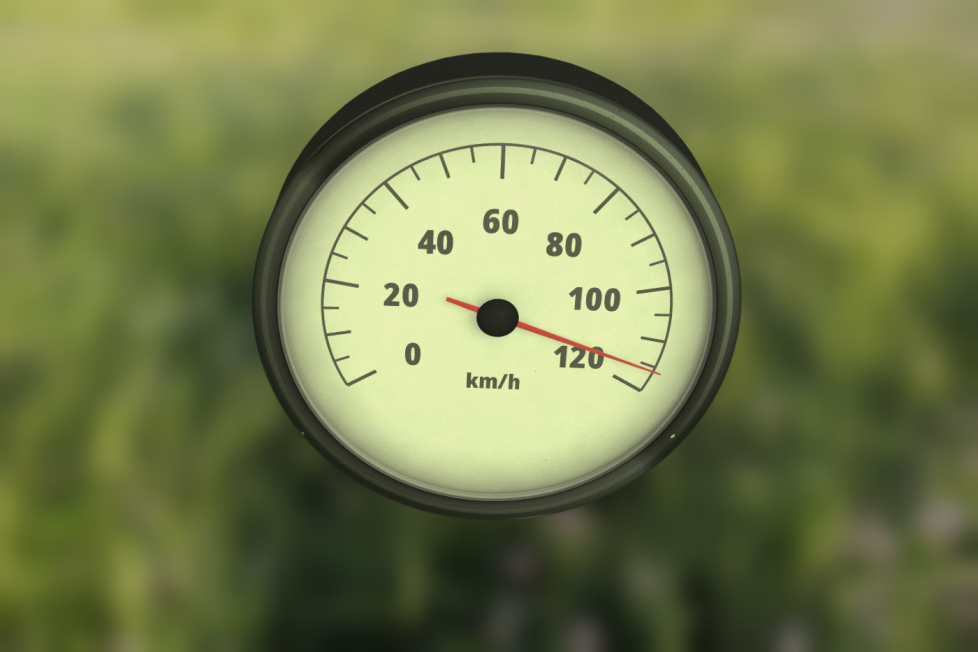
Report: **115** km/h
